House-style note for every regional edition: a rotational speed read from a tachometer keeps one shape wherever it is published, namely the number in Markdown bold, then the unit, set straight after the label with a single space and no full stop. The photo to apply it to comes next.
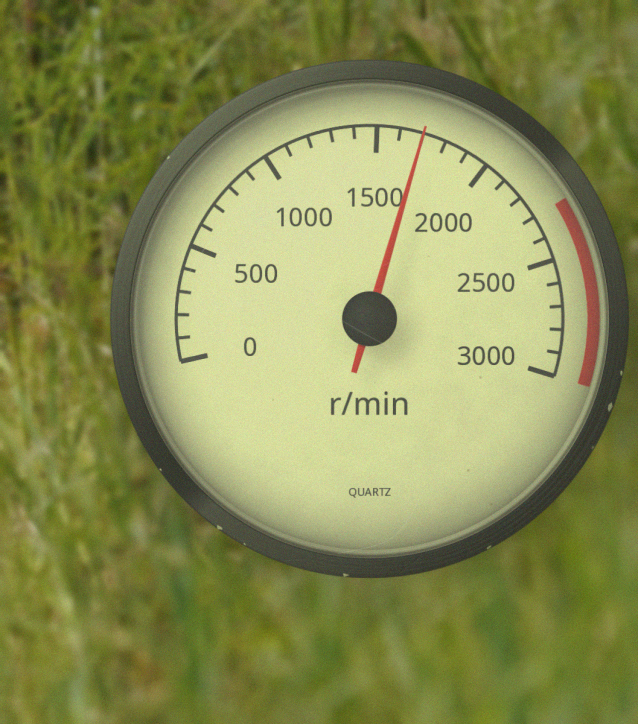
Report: **1700** rpm
